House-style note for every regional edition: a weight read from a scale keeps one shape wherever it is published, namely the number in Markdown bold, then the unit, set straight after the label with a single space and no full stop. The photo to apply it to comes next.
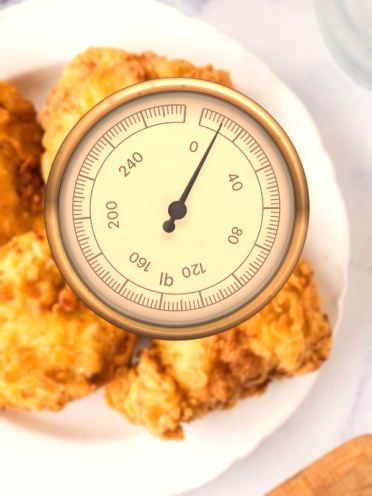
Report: **10** lb
